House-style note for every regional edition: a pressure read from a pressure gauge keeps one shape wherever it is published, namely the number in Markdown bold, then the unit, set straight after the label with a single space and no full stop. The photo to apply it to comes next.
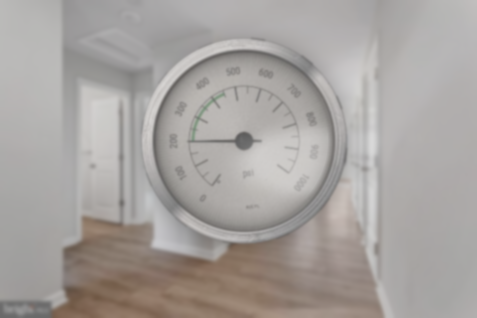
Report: **200** psi
